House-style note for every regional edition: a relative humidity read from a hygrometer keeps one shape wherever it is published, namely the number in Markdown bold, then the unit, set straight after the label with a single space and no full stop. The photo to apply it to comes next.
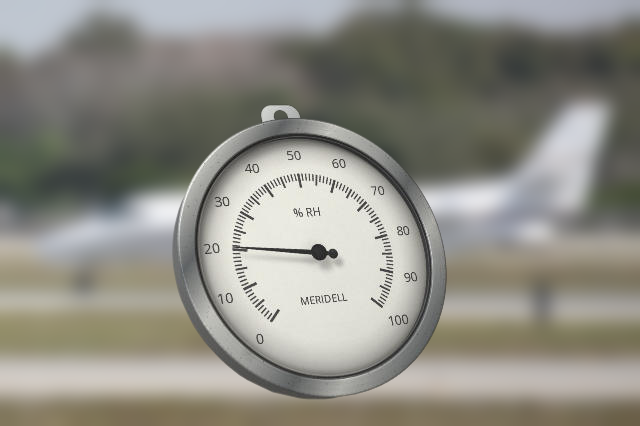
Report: **20** %
